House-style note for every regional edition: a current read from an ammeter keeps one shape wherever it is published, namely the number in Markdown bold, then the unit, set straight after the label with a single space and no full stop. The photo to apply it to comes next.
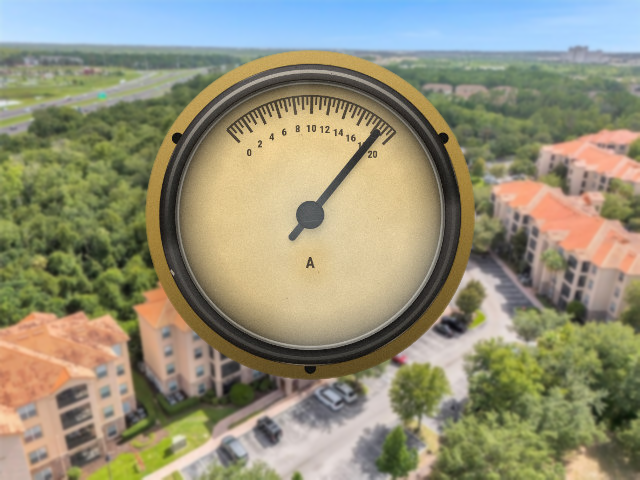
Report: **18.5** A
